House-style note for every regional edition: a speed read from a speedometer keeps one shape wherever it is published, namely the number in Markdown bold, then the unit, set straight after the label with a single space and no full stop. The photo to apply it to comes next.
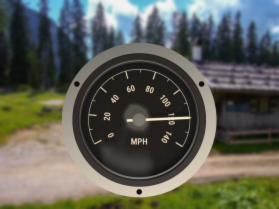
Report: **120** mph
